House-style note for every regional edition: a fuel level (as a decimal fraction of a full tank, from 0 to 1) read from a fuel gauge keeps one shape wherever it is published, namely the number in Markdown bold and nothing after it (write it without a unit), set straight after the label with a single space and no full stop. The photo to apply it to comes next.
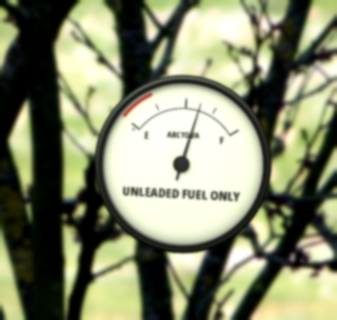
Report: **0.625**
